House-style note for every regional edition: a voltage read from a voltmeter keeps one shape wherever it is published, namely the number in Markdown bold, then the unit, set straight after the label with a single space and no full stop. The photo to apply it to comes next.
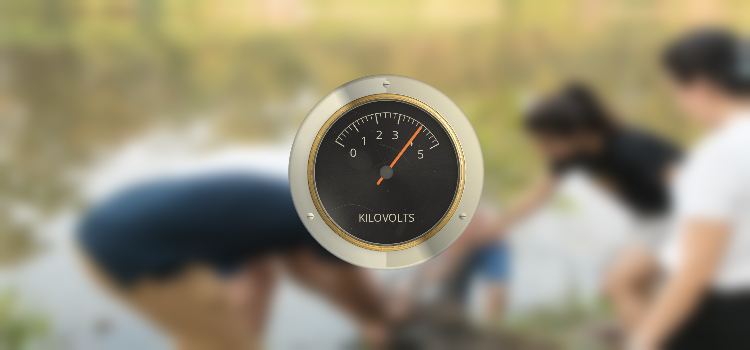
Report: **4** kV
